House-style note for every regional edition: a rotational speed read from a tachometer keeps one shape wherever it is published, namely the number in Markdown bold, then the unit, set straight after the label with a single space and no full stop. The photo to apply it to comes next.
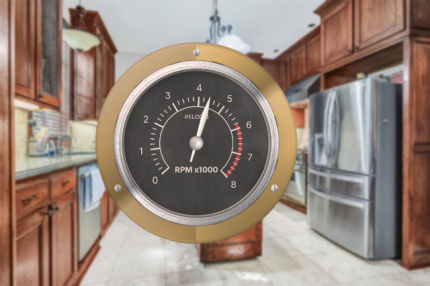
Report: **4400** rpm
